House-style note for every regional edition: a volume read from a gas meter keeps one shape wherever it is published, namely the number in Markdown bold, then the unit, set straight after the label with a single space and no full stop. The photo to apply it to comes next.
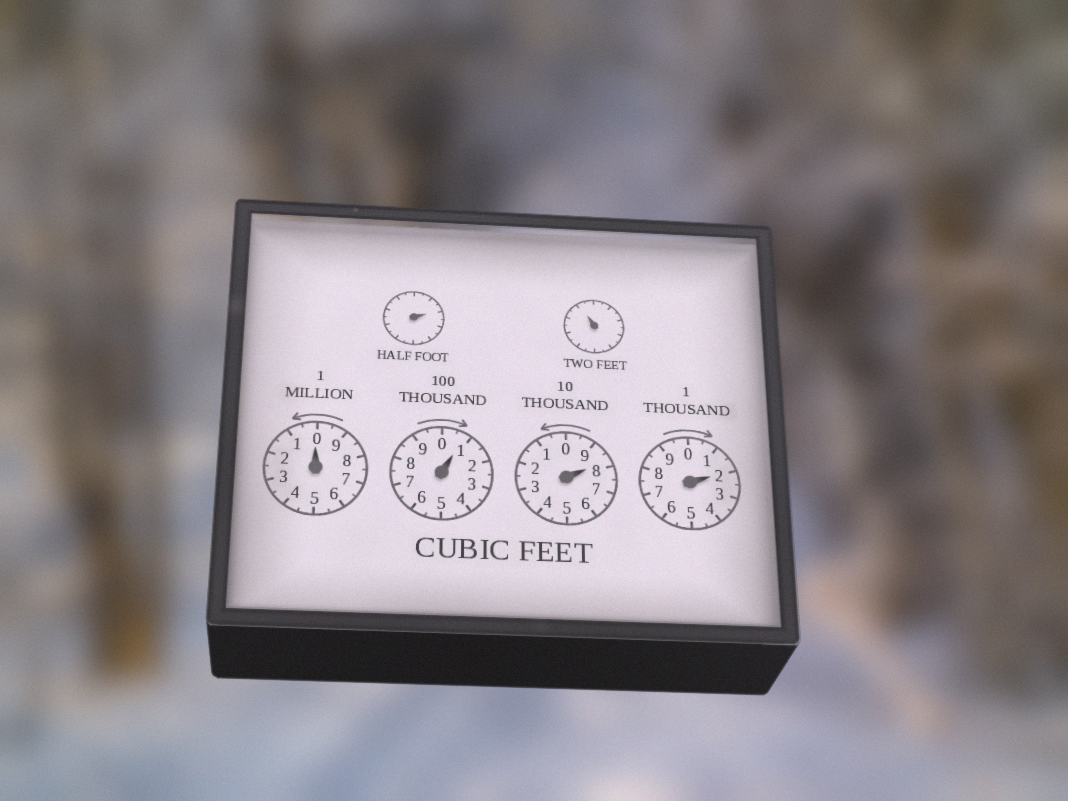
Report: **8200** ft³
